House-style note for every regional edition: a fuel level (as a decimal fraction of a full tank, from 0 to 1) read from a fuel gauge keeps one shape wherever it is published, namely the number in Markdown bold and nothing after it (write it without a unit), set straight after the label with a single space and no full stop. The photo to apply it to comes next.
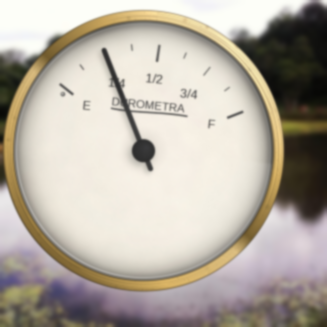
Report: **0.25**
